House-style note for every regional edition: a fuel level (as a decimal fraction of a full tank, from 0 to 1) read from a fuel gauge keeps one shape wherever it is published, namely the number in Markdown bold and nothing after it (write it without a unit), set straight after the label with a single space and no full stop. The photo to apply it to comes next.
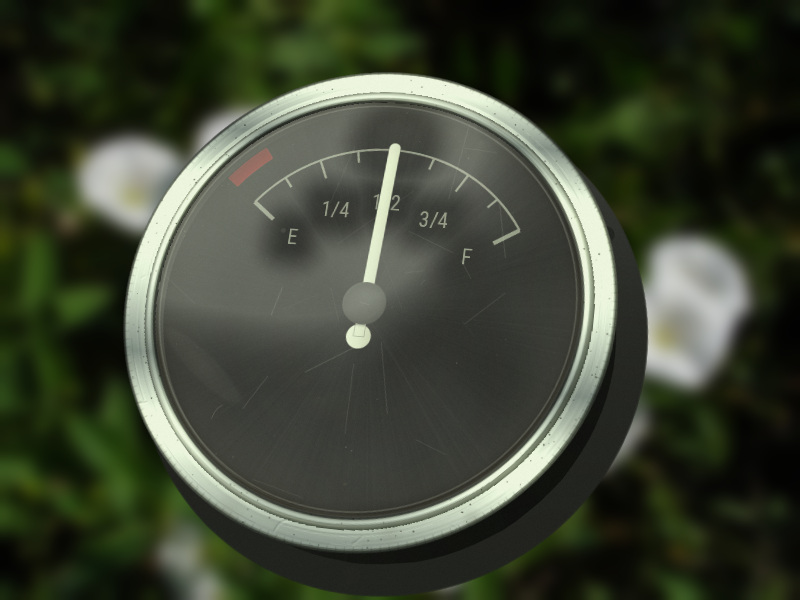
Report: **0.5**
